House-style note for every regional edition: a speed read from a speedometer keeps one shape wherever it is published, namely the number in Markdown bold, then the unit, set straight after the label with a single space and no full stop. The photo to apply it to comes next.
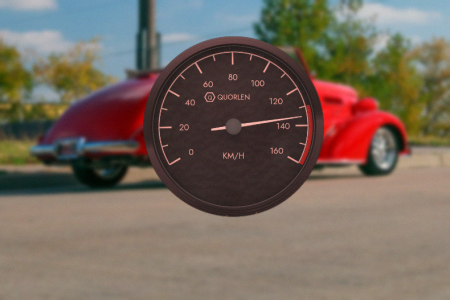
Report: **135** km/h
